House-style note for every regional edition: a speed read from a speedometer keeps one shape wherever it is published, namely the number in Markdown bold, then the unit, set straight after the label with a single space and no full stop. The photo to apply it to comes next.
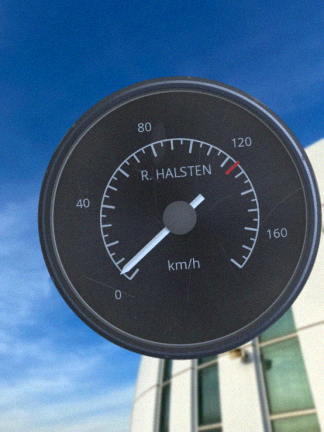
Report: **5** km/h
